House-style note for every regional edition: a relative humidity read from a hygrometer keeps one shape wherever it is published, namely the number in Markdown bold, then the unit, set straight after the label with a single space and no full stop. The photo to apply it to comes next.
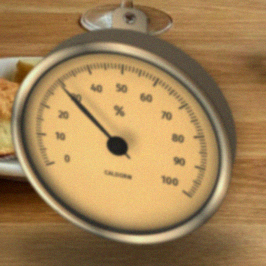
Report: **30** %
